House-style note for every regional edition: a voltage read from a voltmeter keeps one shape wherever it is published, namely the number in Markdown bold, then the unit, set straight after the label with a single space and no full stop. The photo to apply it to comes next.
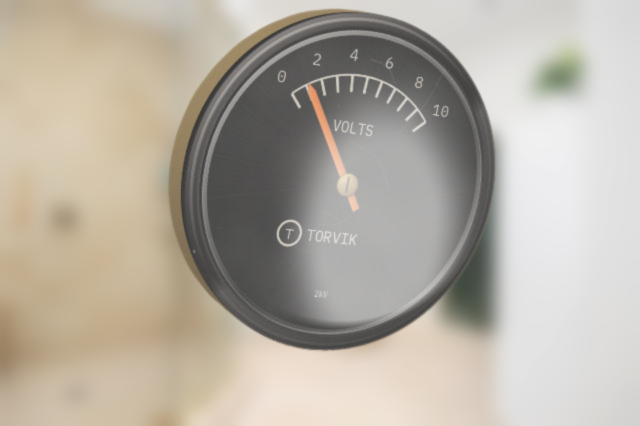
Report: **1** V
